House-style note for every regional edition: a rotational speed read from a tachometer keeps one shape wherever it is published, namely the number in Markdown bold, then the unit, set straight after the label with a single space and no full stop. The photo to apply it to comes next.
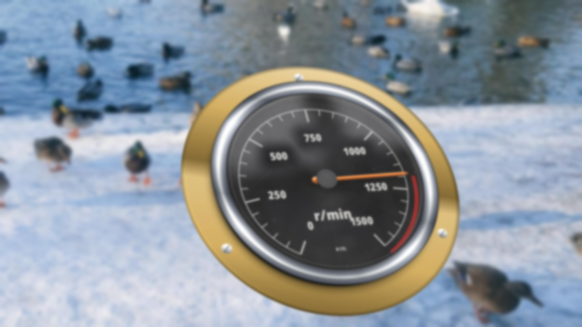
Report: **1200** rpm
